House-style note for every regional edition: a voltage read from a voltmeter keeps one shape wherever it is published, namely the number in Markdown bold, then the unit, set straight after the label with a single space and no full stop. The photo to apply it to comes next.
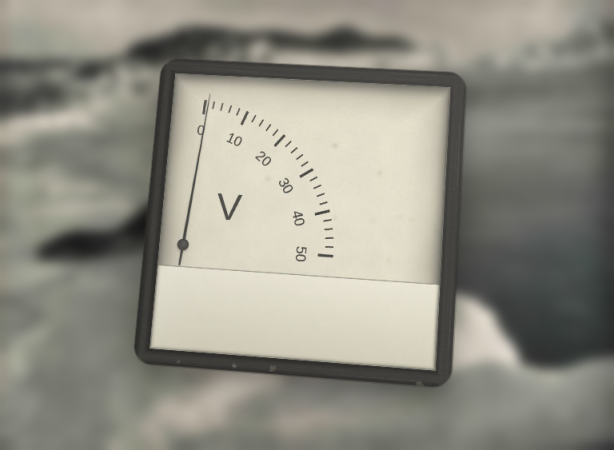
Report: **1** V
